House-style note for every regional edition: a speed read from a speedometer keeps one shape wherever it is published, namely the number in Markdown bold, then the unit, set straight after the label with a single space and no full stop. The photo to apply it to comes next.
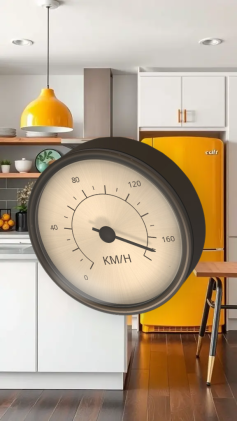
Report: **170** km/h
